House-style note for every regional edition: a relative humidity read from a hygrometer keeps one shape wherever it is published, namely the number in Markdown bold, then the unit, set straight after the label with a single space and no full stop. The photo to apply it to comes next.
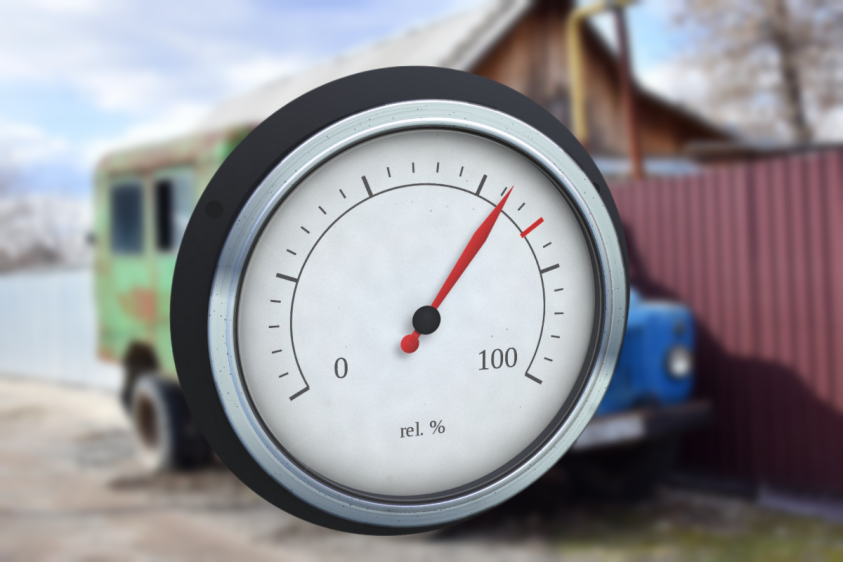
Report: **64** %
